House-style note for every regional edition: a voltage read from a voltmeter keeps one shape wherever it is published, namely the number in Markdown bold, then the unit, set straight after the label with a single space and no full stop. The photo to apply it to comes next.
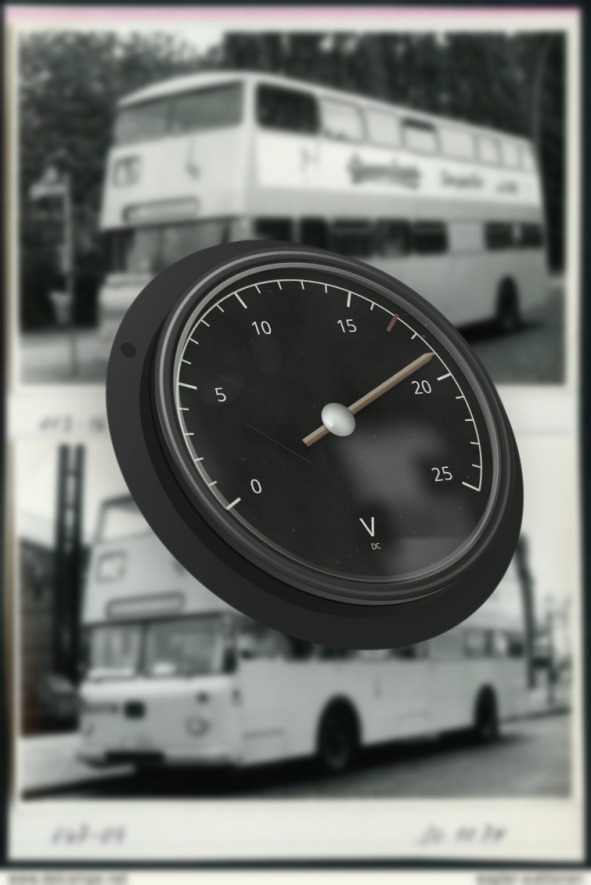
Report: **19** V
